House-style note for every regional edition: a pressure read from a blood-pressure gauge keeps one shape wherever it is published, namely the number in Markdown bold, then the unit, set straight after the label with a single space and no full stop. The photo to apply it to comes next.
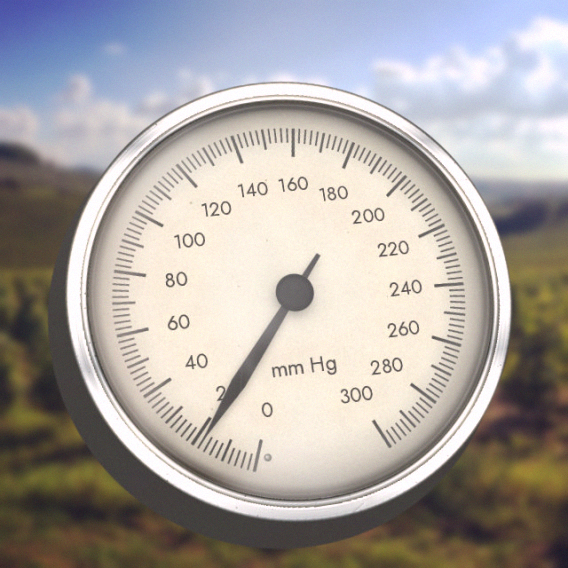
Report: **18** mmHg
